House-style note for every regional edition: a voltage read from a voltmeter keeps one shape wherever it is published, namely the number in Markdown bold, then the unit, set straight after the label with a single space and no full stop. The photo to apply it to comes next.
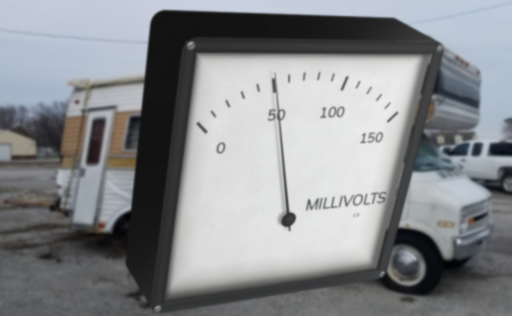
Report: **50** mV
